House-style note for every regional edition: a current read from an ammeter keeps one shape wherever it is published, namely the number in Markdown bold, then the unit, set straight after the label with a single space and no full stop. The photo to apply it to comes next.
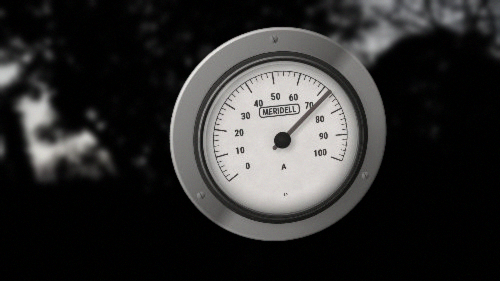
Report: **72** A
